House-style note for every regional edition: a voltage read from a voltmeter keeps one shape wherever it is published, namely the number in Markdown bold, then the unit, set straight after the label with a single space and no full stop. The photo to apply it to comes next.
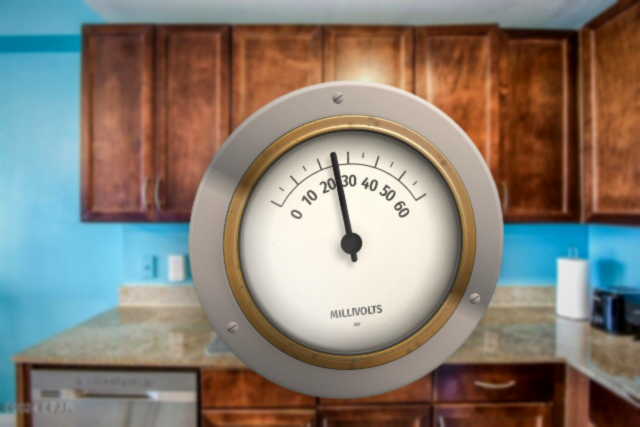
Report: **25** mV
